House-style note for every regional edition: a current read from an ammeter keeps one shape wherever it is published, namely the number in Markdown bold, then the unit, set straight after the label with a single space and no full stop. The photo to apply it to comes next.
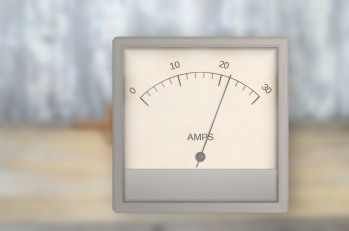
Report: **22** A
